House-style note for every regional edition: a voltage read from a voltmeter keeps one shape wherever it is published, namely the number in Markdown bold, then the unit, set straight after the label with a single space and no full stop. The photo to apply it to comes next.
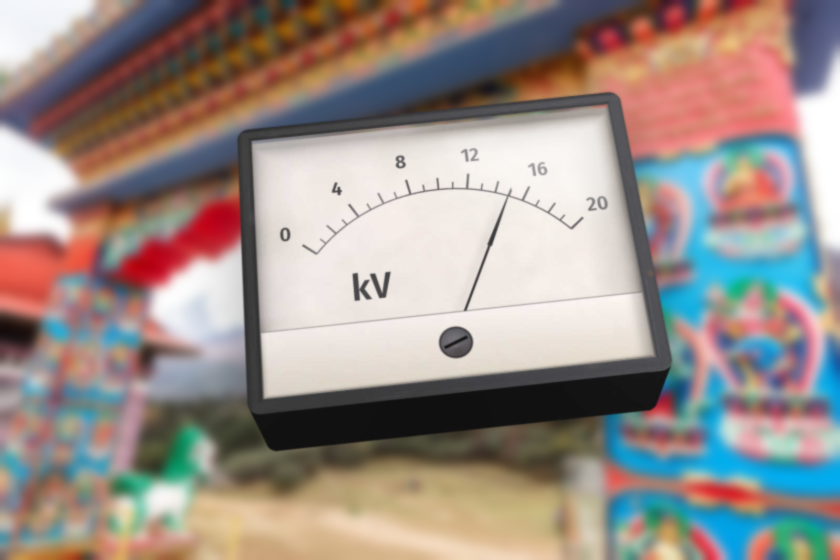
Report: **15** kV
